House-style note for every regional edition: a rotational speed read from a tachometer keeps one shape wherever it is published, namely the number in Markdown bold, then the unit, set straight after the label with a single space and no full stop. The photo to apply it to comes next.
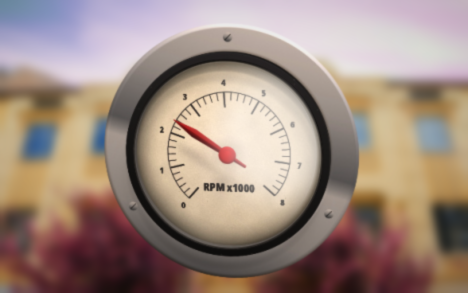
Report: **2400** rpm
